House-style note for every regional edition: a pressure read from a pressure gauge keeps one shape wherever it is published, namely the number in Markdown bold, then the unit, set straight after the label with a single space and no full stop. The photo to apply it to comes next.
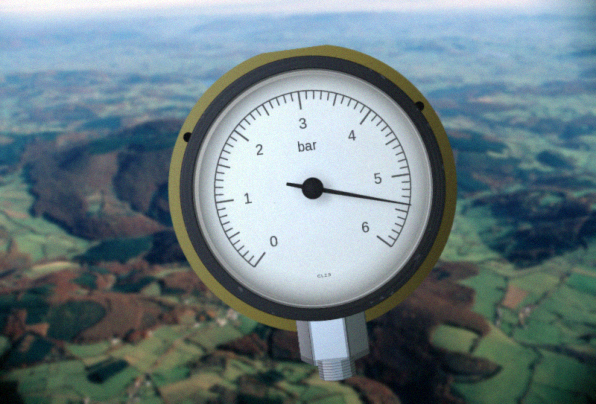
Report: **5.4** bar
